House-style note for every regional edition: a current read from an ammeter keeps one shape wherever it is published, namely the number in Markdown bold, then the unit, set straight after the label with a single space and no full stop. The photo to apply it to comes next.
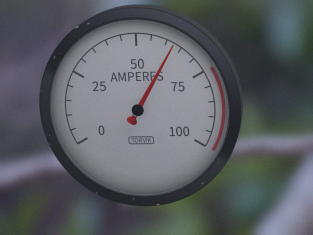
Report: **62.5** A
